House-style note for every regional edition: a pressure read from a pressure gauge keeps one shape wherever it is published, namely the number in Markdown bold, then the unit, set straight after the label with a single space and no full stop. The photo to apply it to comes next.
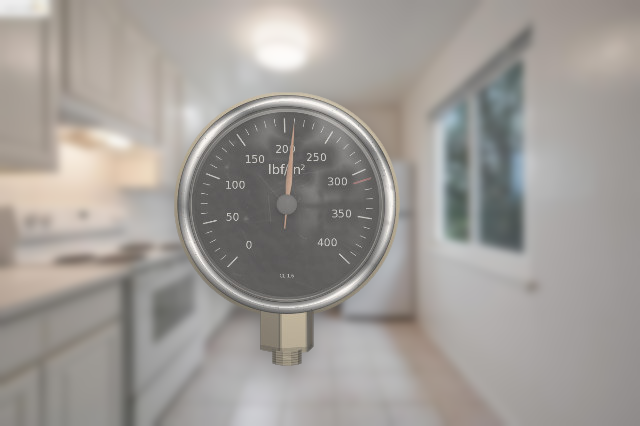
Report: **210** psi
